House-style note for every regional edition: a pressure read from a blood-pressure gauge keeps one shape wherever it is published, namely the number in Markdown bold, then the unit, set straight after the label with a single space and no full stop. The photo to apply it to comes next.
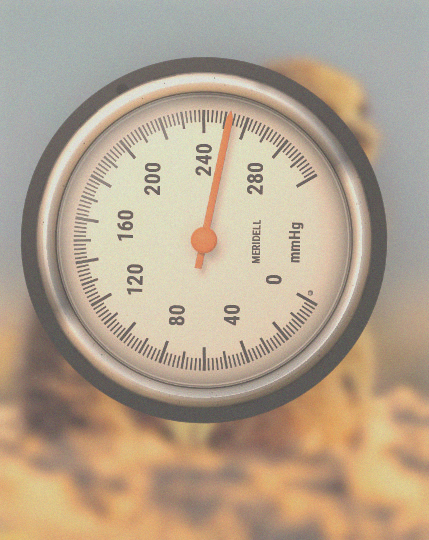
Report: **252** mmHg
